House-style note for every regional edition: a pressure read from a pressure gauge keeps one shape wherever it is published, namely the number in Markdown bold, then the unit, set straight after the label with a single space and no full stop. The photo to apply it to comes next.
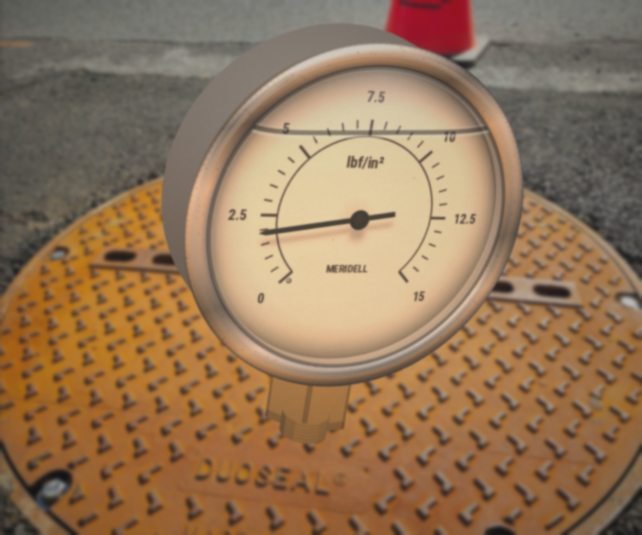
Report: **2** psi
